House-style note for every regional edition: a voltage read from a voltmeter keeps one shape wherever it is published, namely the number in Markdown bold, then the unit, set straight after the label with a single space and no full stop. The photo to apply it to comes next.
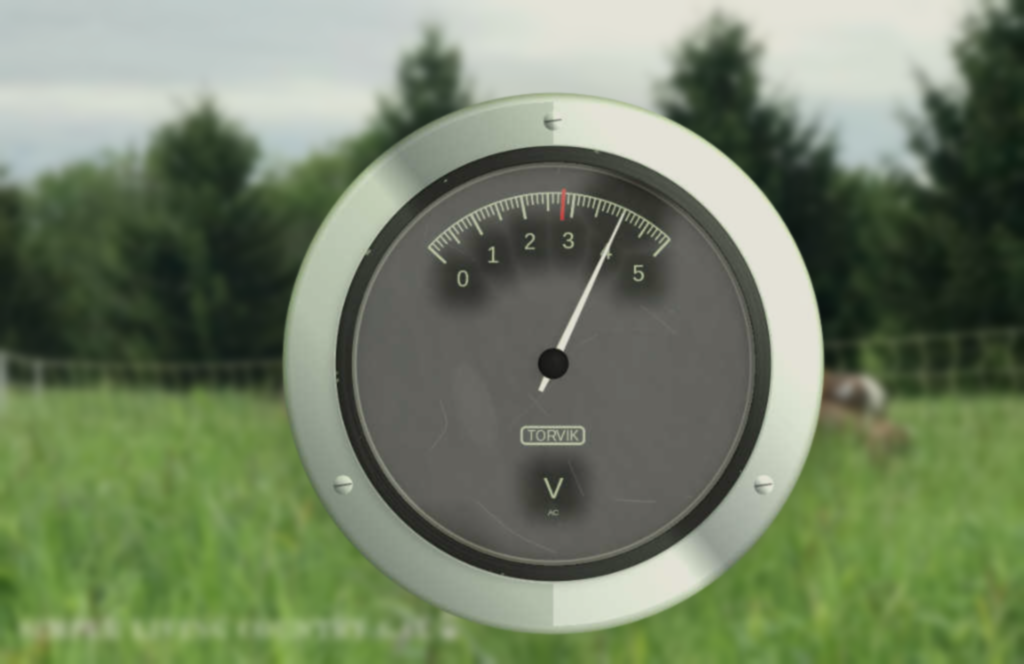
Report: **4** V
